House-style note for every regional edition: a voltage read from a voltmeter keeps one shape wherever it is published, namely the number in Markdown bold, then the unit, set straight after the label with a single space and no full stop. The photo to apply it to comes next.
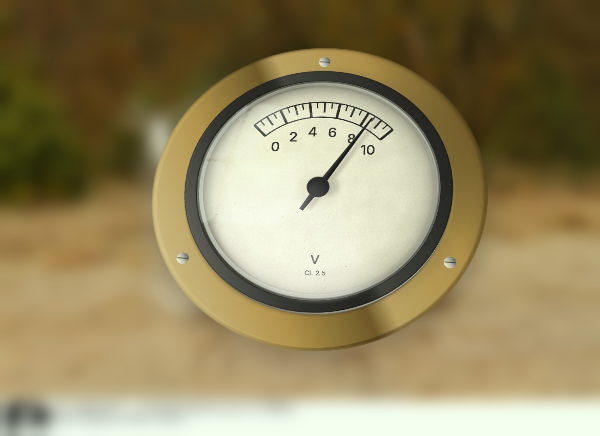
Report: **8.5** V
